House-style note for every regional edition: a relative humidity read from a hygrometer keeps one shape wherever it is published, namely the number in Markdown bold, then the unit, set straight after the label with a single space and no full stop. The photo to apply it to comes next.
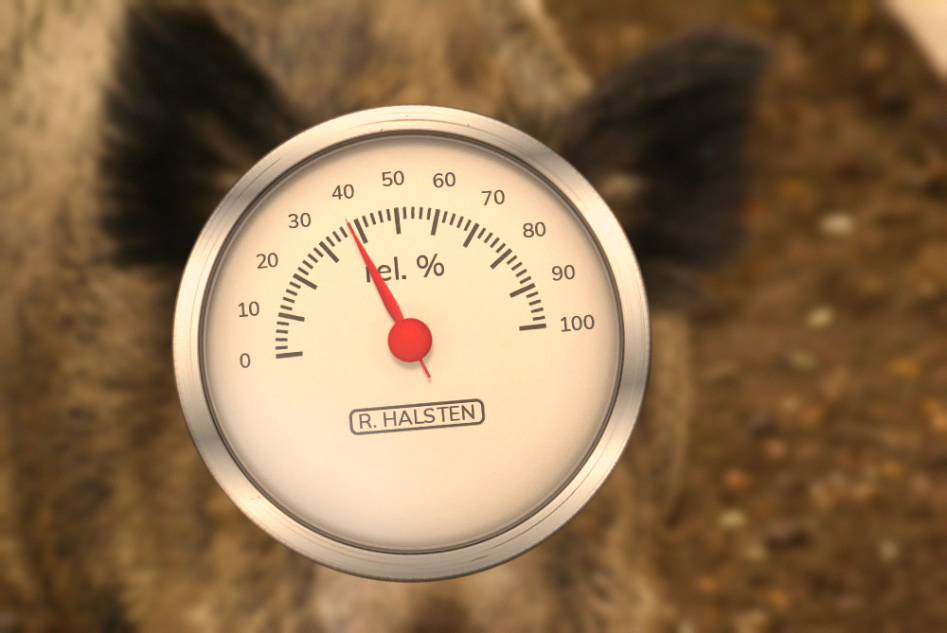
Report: **38** %
